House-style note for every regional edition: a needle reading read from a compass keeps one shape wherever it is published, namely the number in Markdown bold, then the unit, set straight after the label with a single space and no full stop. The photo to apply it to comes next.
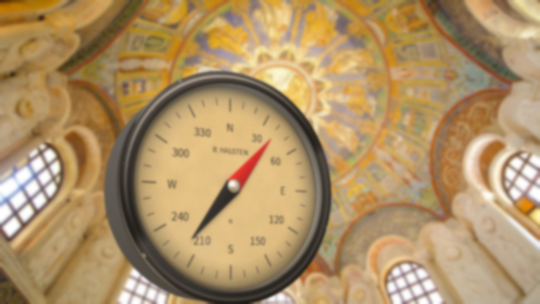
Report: **40** °
